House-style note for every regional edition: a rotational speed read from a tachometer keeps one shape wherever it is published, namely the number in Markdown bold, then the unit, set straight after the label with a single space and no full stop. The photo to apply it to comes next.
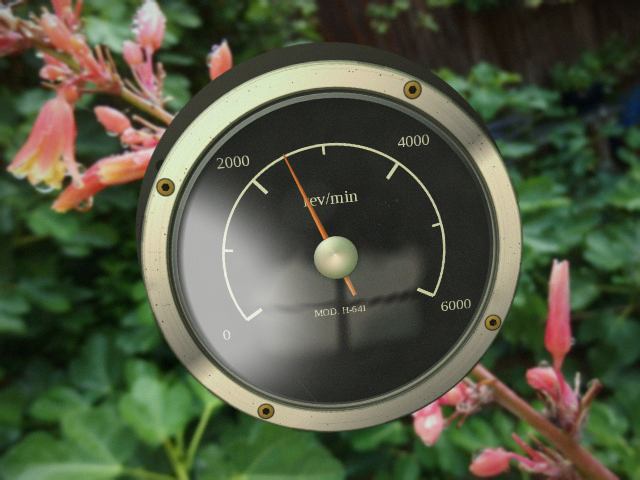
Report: **2500** rpm
